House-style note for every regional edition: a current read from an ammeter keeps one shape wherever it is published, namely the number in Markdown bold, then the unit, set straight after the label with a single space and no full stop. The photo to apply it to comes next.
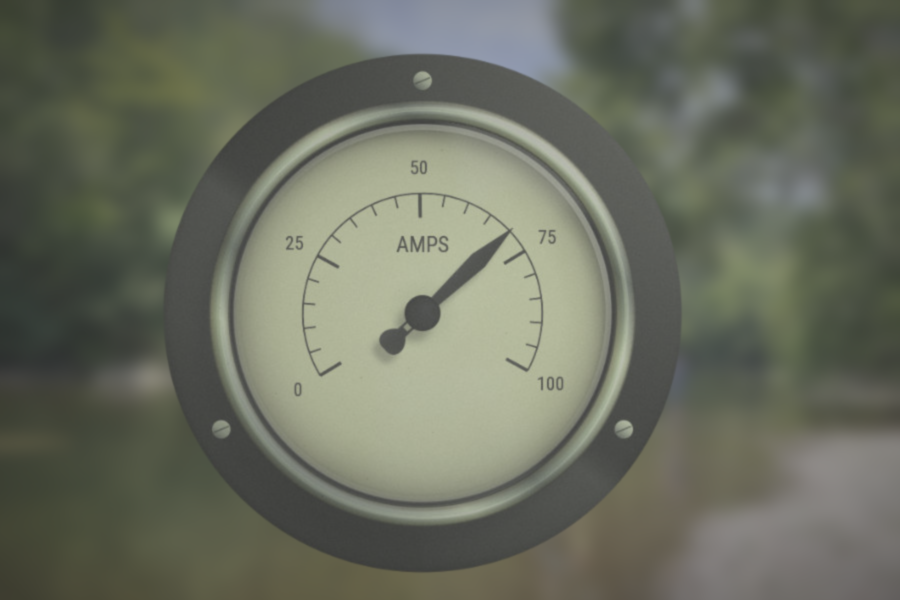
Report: **70** A
